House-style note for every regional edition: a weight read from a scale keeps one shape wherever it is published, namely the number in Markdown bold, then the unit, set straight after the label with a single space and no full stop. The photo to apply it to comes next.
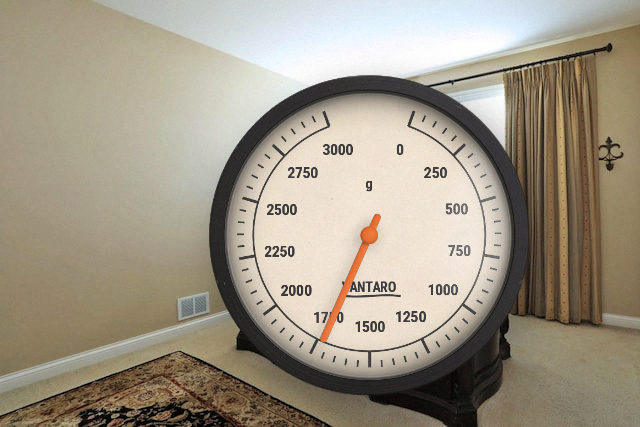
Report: **1725** g
